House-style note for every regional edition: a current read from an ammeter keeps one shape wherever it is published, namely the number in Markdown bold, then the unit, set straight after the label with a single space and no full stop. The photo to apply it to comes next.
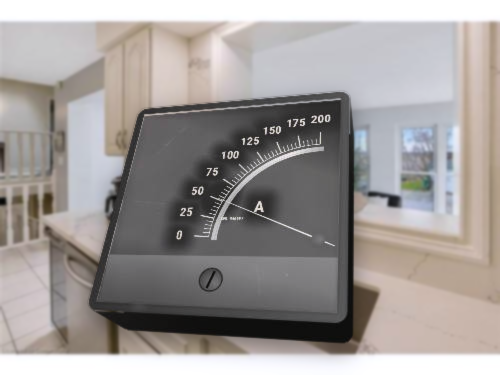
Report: **50** A
